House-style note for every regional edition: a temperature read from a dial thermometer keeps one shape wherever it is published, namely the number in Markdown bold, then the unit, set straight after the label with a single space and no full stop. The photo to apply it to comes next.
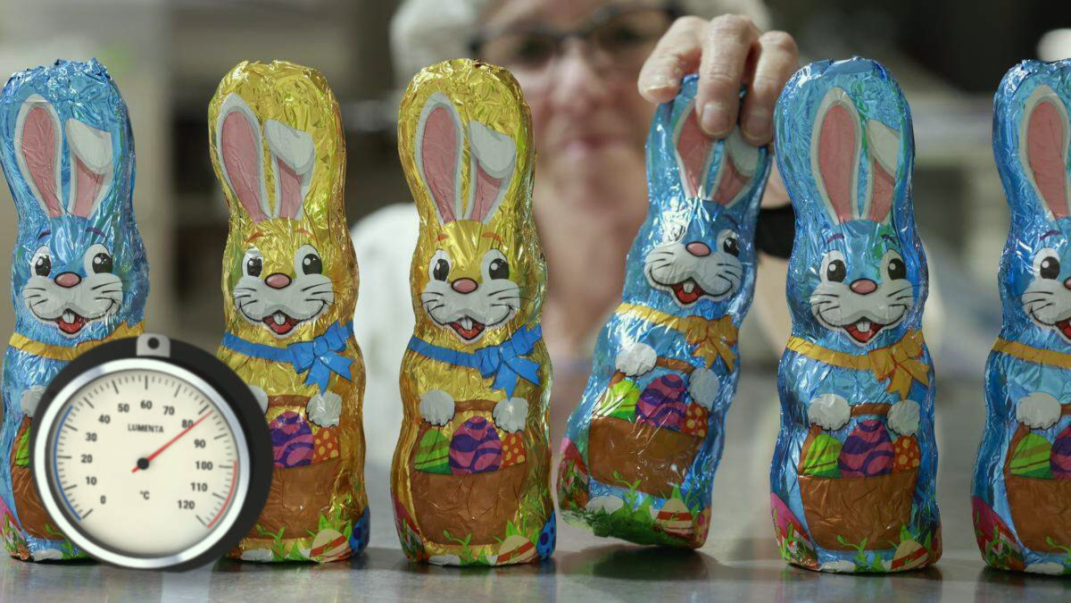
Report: **82** °C
